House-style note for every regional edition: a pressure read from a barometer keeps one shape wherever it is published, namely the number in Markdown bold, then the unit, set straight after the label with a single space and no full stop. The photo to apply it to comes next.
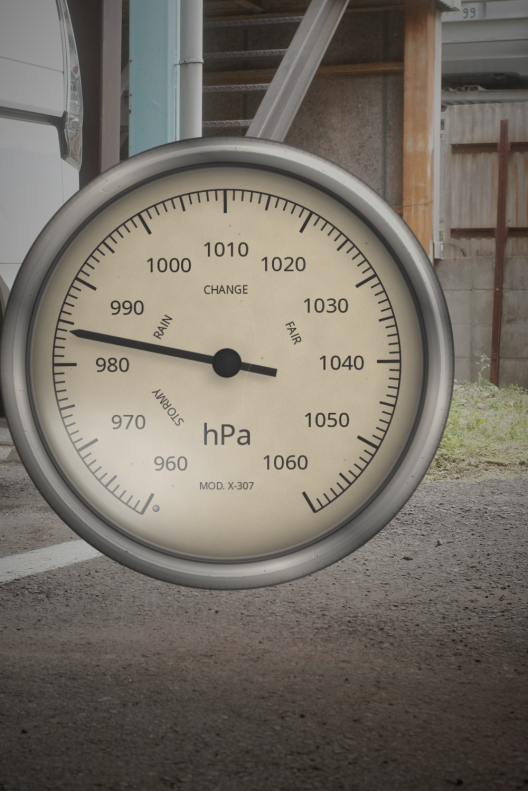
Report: **984** hPa
